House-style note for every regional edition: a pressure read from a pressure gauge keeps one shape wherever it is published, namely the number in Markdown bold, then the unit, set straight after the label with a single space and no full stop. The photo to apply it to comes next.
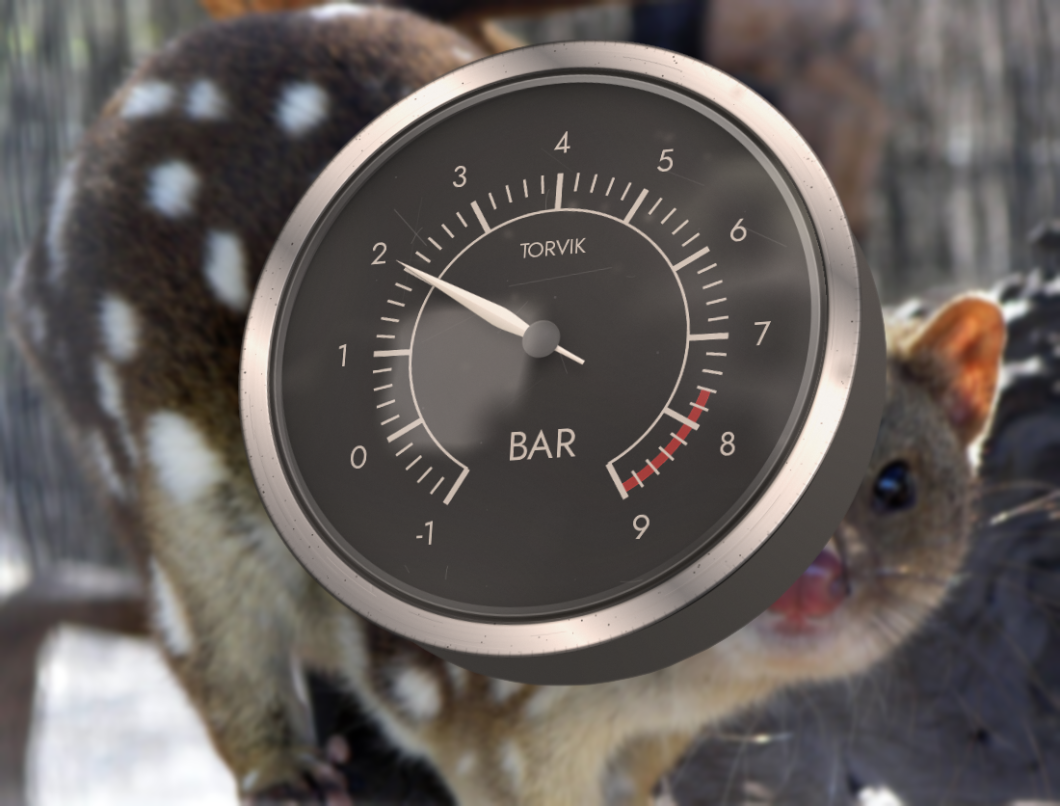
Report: **2** bar
